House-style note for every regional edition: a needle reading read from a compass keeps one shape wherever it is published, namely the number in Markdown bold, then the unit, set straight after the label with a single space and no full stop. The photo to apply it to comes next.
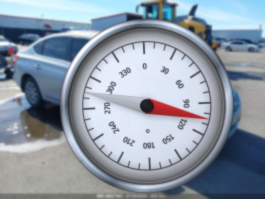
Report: **105** °
